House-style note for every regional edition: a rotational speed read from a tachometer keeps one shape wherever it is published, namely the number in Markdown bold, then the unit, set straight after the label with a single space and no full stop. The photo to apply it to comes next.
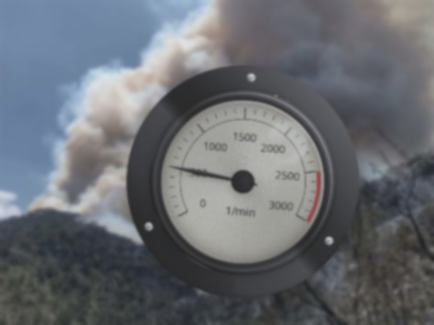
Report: **500** rpm
